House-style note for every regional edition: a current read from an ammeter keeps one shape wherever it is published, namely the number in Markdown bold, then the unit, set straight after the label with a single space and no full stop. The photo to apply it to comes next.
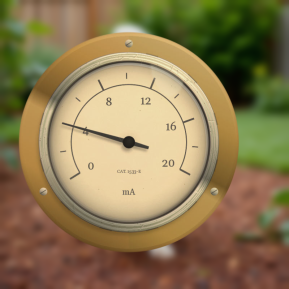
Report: **4** mA
